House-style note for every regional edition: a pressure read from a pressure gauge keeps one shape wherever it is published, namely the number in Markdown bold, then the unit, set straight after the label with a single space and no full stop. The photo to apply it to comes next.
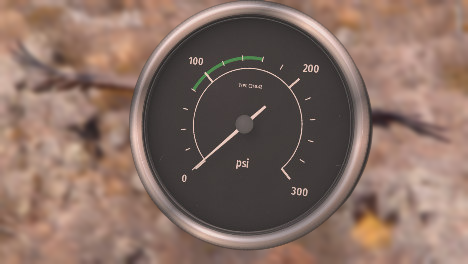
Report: **0** psi
